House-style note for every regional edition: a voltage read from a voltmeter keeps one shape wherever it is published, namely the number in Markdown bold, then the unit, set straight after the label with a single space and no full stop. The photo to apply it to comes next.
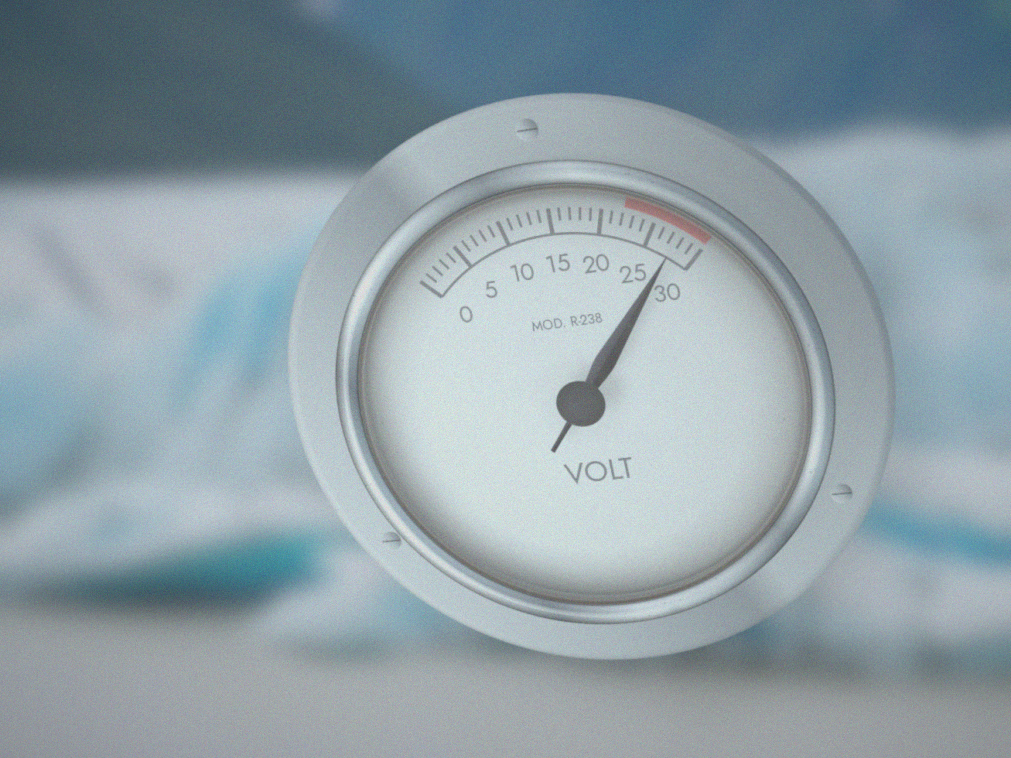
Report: **27.5** V
